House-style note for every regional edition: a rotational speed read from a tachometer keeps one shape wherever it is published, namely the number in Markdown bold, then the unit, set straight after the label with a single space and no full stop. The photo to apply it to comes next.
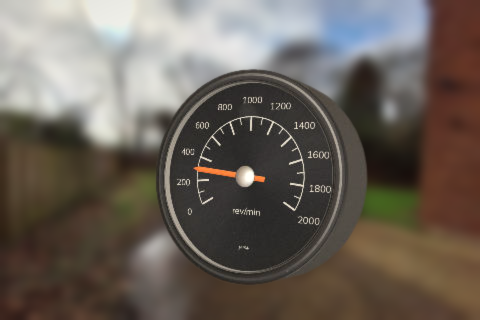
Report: **300** rpm
